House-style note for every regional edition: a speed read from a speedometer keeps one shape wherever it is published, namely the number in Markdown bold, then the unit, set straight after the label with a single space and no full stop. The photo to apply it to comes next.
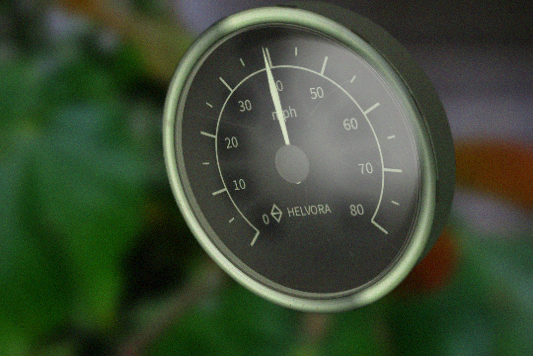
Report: **40** mph
